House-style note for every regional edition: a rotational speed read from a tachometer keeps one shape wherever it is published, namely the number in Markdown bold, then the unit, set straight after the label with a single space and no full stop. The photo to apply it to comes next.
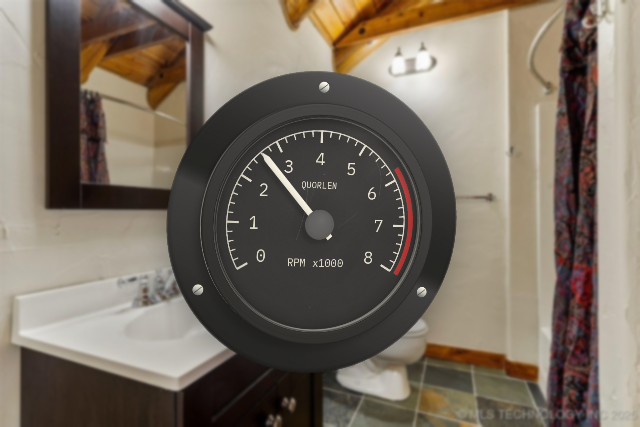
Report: **2600** rpm
